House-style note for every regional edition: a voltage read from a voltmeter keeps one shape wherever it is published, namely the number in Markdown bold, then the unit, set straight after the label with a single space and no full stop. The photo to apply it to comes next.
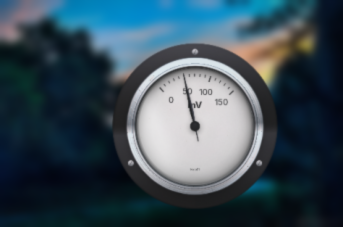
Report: **50** mV
